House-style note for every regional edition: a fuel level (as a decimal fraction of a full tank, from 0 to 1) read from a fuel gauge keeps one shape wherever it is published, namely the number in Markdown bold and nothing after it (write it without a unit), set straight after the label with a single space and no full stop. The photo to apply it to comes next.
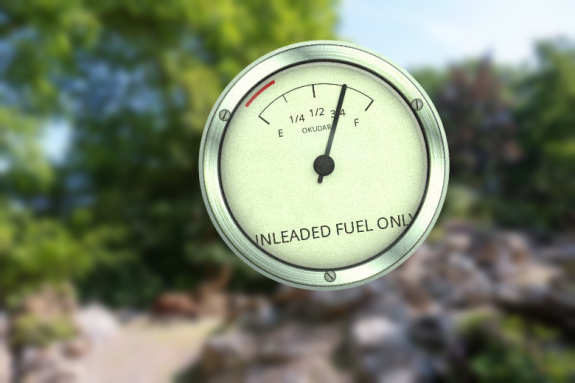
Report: **0.75**
